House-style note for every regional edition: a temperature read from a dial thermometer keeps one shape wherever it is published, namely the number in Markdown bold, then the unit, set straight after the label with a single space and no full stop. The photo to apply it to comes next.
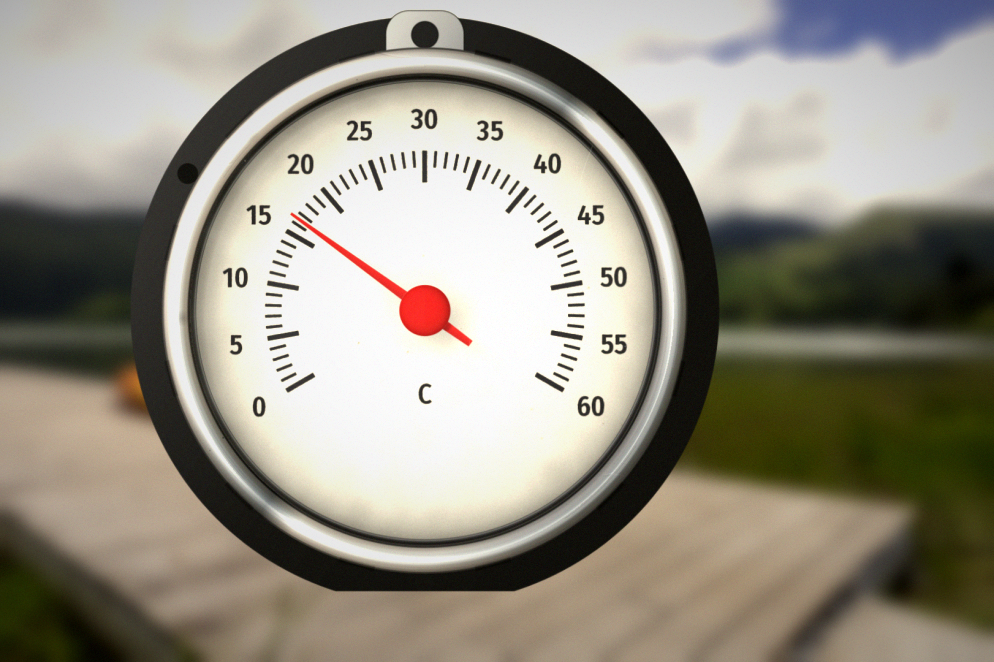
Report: **16.5** °C
